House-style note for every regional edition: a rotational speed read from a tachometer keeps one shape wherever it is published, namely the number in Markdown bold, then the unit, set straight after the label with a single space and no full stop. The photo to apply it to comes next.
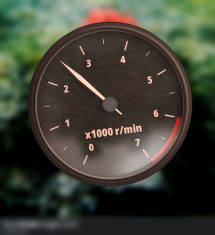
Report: **2500** rpm
